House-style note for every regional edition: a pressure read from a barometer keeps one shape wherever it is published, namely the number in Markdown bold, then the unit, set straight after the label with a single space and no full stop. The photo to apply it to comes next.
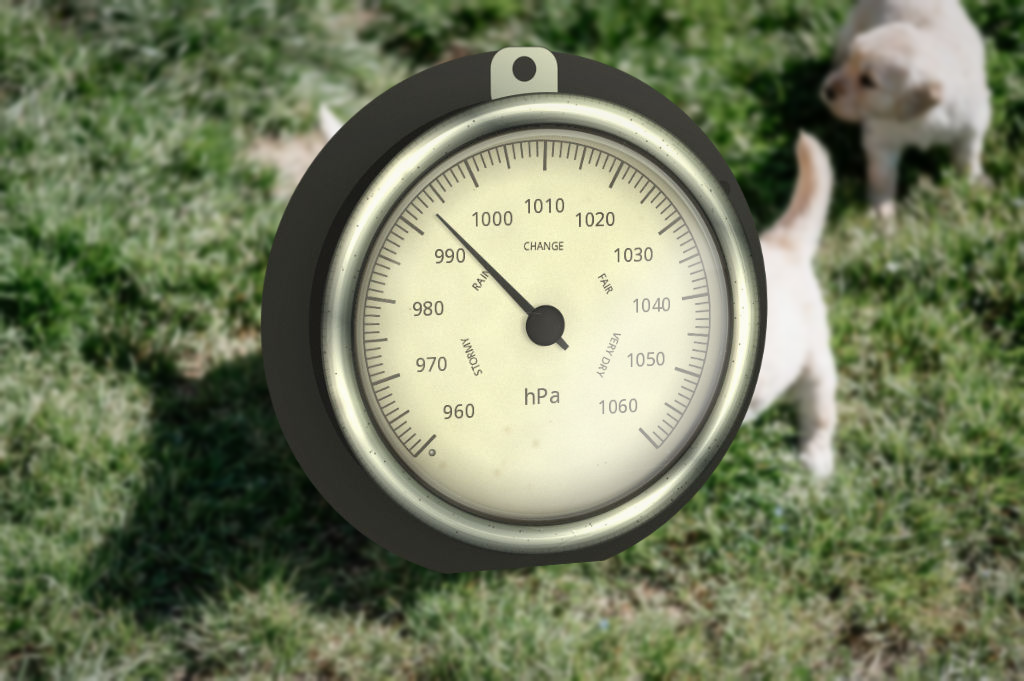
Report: **993** hPa
